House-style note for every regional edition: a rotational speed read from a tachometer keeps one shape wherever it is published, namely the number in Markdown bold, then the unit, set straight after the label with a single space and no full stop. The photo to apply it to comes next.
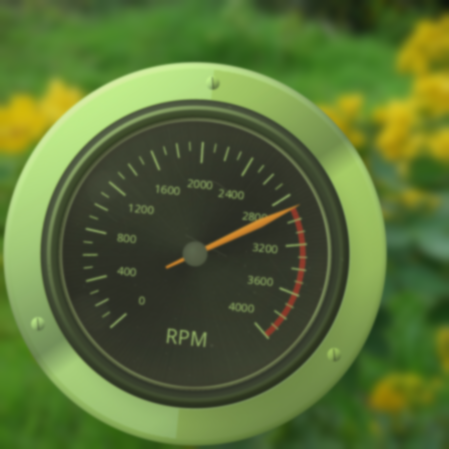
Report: **2900** rpm
